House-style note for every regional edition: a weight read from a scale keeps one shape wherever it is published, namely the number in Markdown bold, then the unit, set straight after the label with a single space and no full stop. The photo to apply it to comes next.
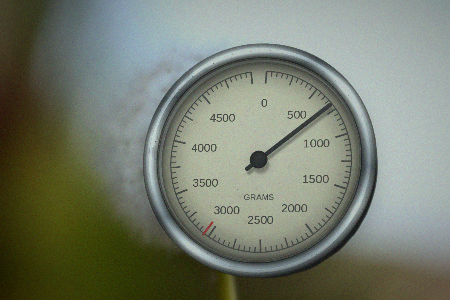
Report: **700** g
